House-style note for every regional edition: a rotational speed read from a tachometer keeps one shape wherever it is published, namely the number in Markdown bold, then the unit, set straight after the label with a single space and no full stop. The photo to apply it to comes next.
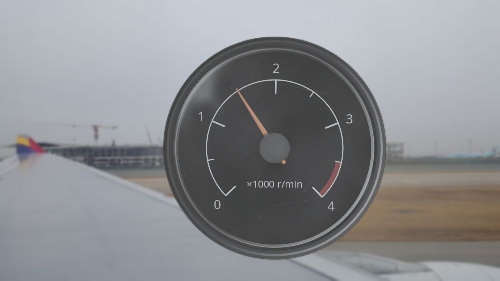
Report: **1500** rpm
